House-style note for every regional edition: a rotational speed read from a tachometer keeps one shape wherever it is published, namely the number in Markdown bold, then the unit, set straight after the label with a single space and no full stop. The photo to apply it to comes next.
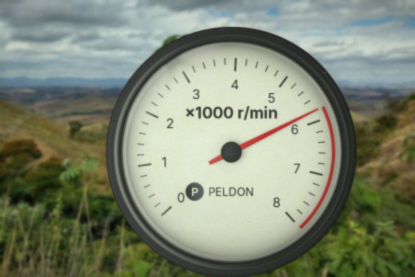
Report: **5800** rpm
